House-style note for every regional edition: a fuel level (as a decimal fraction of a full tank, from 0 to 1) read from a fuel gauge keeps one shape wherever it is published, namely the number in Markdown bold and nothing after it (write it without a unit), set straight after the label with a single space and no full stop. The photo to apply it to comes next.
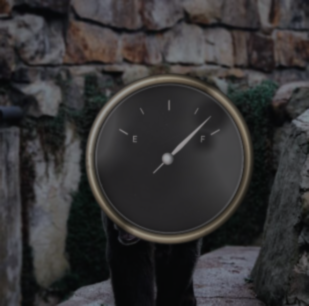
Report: **0.875**
